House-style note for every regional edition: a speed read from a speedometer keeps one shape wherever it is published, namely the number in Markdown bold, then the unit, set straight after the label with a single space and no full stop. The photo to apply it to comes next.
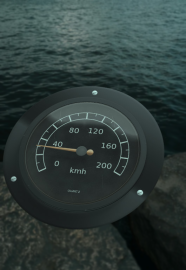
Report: **30** km/h
